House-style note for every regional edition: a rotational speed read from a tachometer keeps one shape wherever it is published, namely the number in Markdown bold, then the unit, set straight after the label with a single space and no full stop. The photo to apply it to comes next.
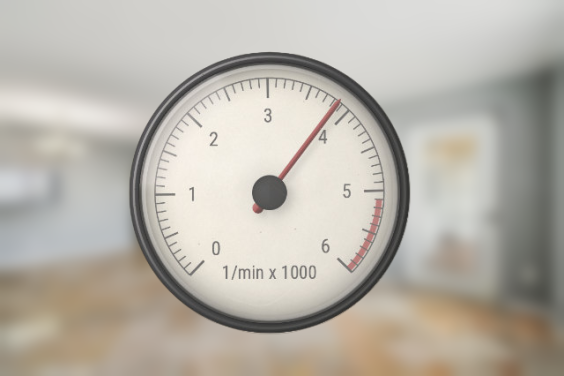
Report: **3850** rpm
